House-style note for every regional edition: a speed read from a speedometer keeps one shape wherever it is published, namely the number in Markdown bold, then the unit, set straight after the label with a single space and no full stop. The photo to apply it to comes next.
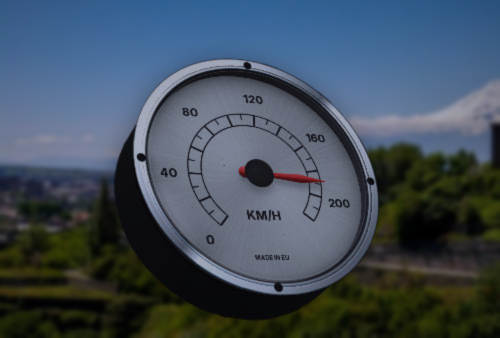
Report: **190** km/h
